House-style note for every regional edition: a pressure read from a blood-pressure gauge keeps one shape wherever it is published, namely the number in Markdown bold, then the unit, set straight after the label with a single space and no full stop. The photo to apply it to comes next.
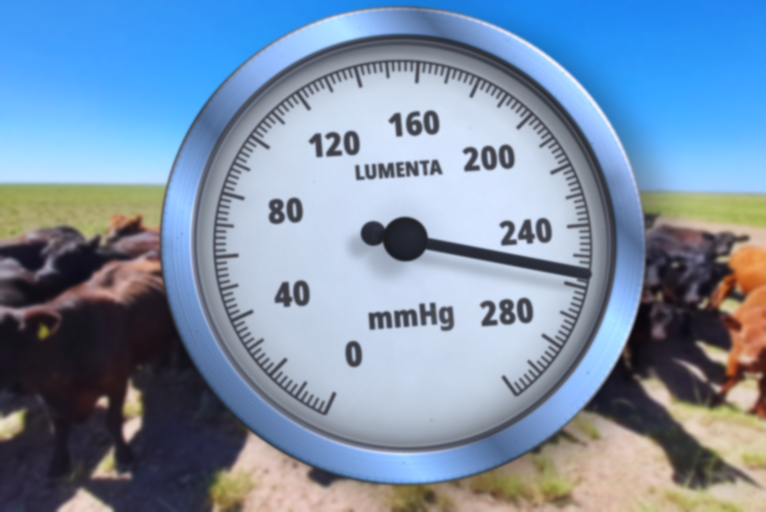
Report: **256** mmHg
